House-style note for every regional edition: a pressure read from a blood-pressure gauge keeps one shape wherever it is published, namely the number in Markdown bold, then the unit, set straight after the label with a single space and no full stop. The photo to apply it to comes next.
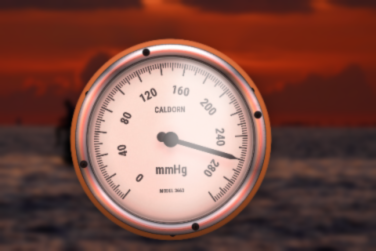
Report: **260** mmHg
